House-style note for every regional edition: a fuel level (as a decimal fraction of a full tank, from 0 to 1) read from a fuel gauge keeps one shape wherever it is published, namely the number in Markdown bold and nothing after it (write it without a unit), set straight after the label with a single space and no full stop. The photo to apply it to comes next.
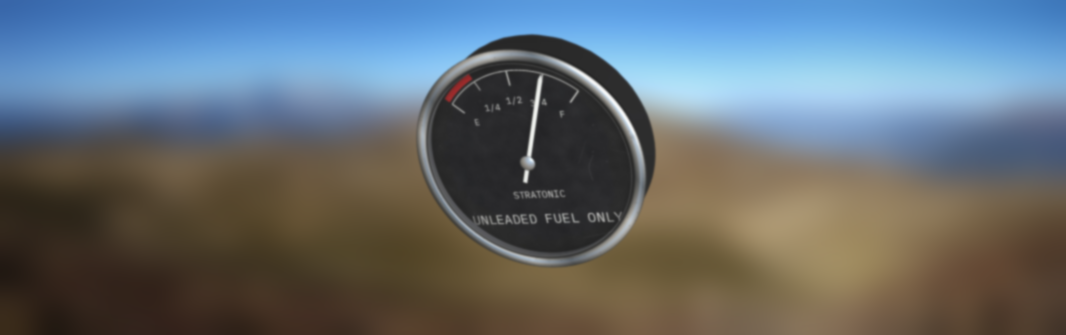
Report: **0.75**
